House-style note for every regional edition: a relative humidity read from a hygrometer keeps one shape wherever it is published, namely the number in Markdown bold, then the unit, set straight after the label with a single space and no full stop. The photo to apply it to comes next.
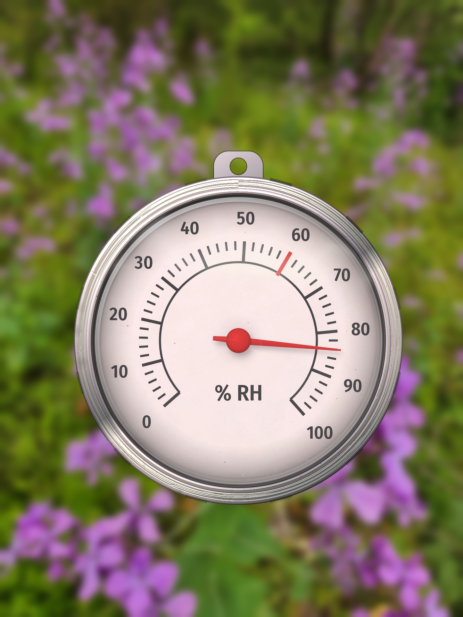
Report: **84** %
